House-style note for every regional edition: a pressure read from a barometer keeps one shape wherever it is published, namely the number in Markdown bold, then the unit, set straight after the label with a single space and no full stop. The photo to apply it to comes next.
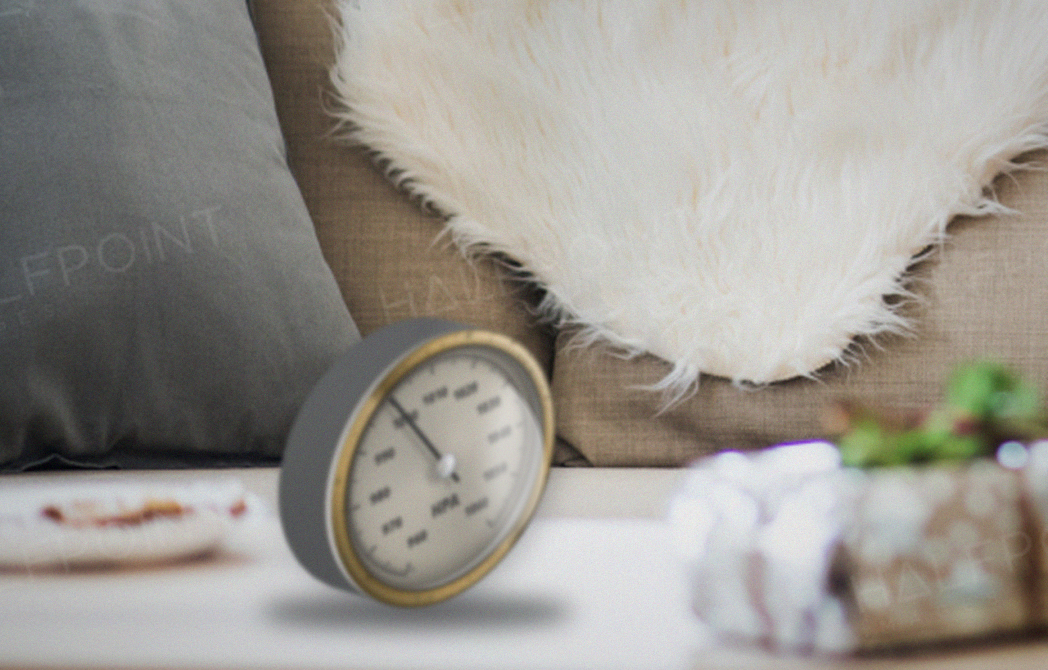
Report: **1000** hPa
